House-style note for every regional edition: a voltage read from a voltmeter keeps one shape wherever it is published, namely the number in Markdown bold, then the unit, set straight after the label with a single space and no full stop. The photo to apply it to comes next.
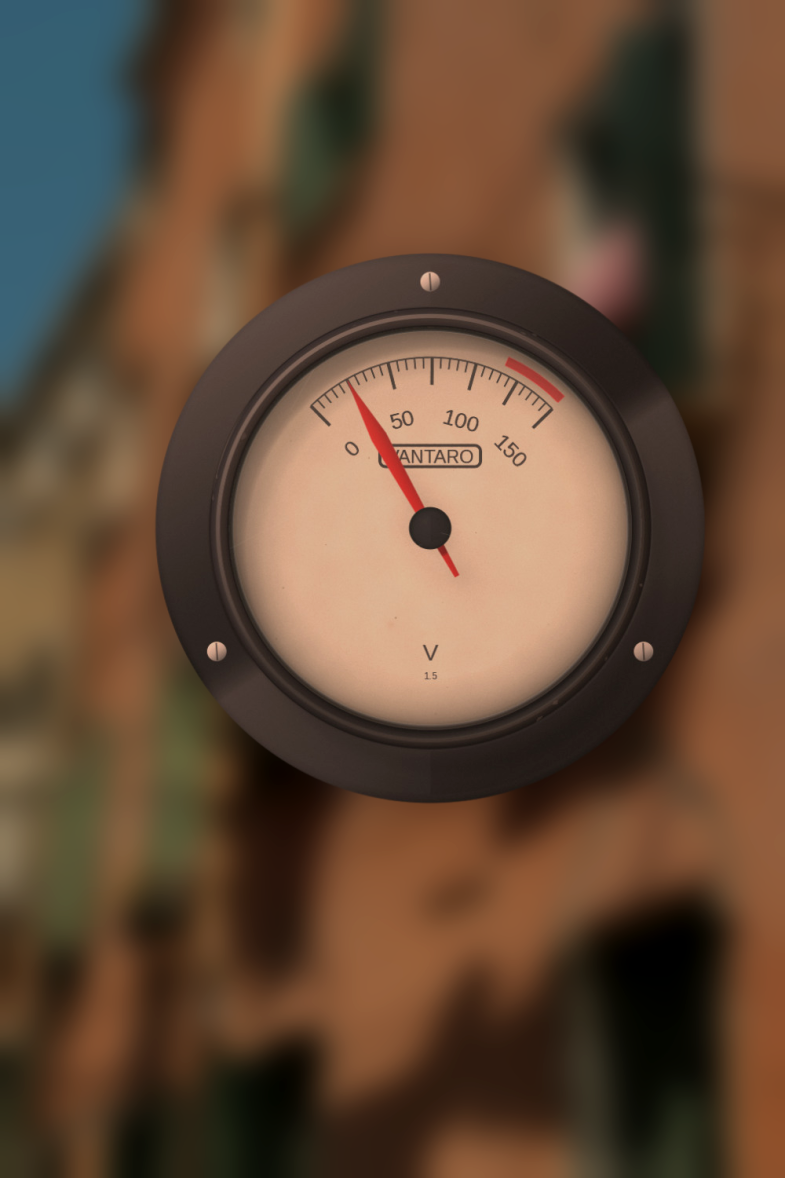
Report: **25** V
